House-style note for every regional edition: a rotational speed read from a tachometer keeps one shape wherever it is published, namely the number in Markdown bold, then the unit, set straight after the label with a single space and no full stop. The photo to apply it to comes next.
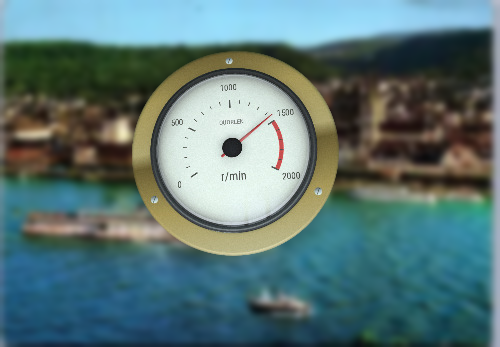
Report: **1450** rpm
